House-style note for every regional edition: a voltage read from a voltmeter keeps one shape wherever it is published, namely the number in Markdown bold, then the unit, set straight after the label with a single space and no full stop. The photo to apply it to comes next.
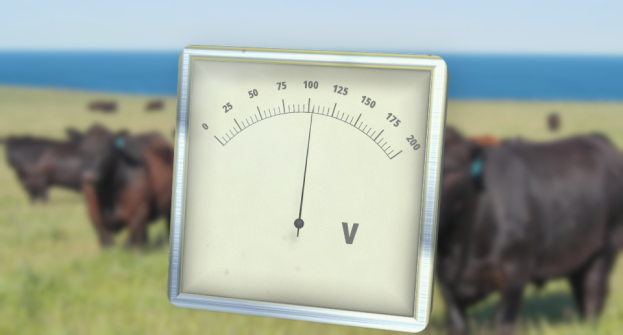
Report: **105** V
